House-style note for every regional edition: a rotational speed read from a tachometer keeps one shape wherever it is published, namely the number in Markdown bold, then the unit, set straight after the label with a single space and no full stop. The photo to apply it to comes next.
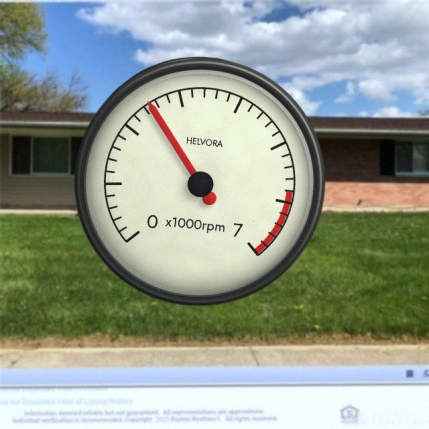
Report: **2500** rpm
